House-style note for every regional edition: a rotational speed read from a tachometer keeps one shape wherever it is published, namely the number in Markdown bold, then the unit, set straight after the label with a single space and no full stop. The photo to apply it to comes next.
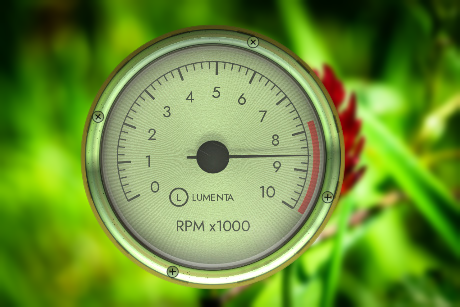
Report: **8600** rpm
